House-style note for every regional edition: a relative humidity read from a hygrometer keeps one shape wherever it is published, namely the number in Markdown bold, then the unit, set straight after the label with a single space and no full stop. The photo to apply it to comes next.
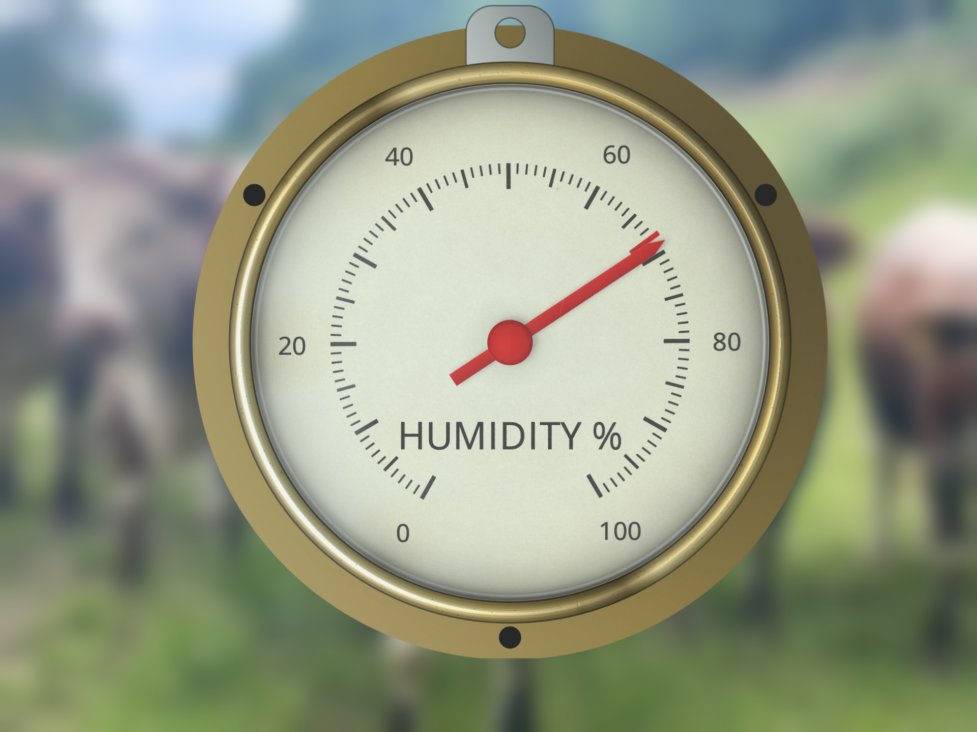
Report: **69** %
